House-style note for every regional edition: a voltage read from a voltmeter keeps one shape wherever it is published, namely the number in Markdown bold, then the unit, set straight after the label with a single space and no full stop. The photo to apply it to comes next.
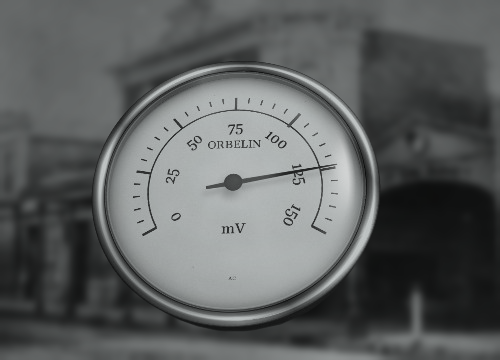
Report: **125** mV
